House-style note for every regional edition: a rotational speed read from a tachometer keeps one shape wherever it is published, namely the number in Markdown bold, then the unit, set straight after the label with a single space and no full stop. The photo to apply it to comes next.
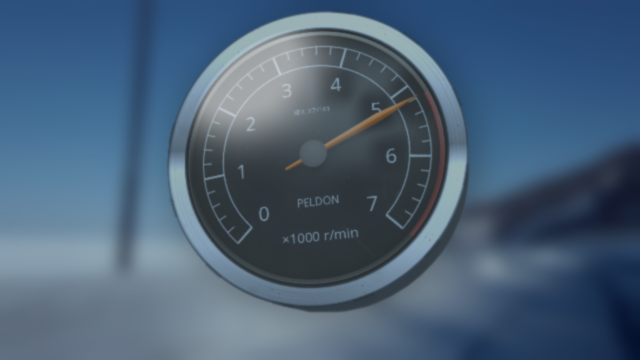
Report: **5200** rpm
